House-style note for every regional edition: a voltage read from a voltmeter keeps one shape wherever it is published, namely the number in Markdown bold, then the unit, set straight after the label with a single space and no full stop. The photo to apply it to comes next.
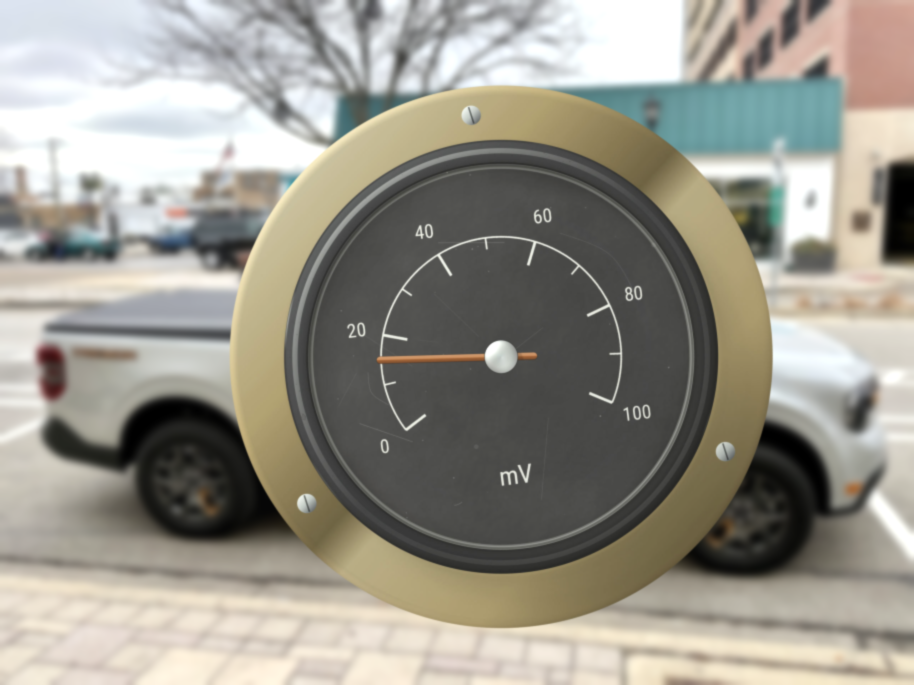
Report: **15** mV
